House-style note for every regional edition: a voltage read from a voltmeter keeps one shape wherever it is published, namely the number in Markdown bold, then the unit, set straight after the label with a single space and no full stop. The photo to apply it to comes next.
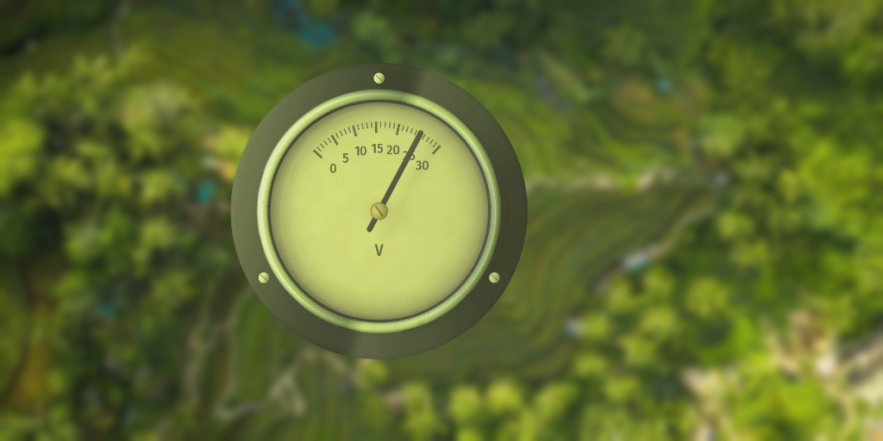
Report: **25** V
